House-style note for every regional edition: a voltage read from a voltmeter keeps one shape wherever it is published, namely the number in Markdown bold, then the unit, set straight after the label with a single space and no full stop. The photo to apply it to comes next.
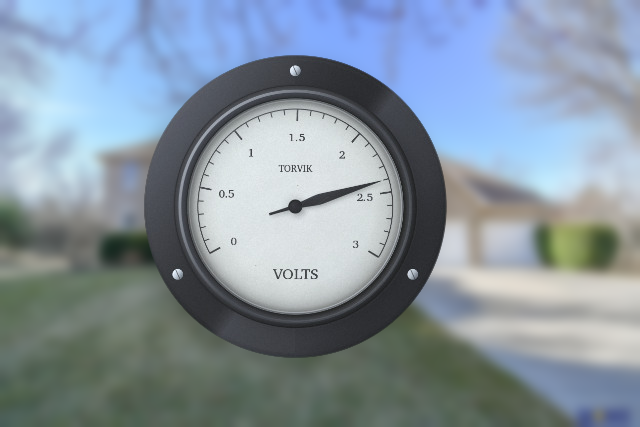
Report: **2.4** V
